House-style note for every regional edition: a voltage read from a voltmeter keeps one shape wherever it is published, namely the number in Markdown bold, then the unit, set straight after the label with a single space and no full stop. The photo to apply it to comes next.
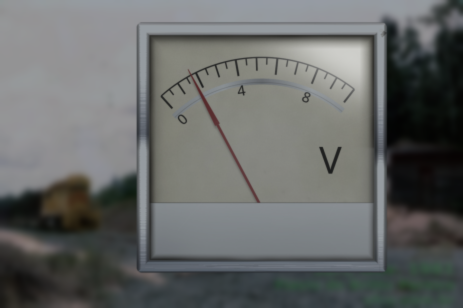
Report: **1.75** V
